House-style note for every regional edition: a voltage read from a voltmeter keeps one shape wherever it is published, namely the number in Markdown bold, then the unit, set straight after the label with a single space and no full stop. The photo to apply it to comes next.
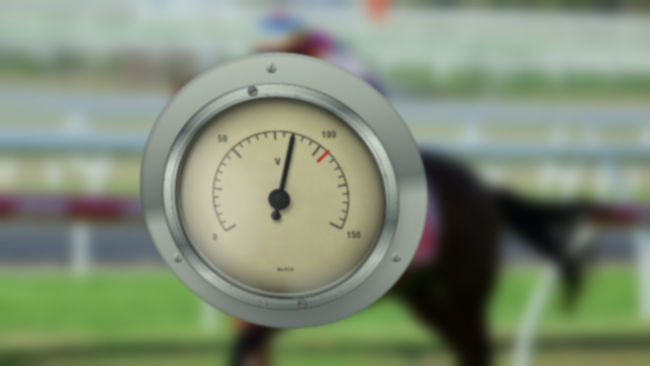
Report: **85** V
